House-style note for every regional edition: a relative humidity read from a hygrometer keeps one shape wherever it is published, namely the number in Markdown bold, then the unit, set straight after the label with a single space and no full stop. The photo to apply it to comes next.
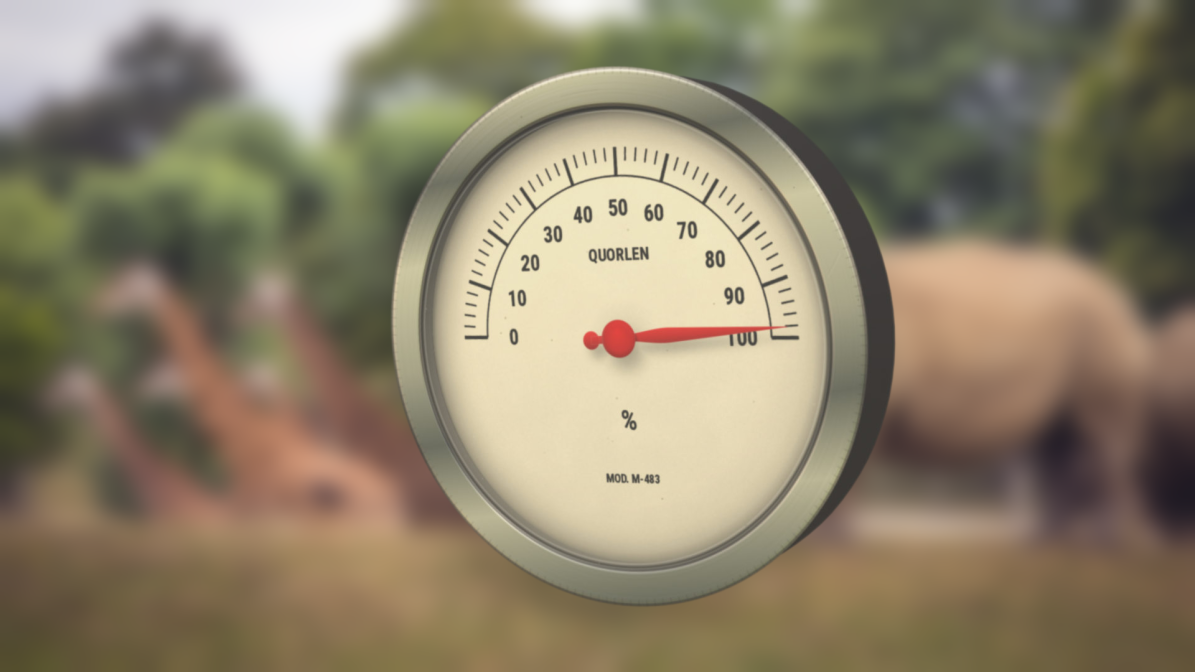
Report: **98** %
